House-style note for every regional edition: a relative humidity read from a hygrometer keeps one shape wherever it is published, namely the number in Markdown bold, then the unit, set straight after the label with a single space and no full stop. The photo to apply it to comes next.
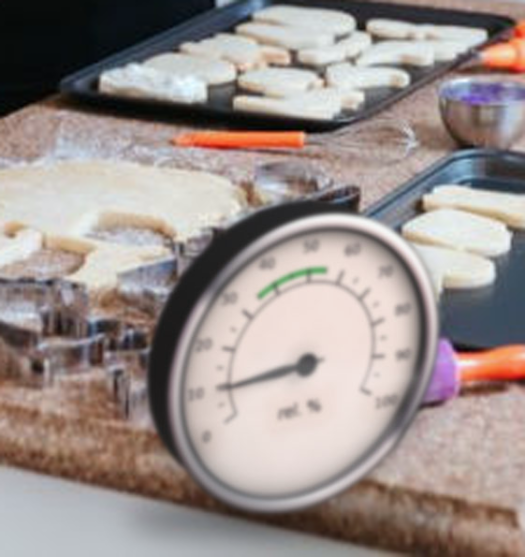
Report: **10** %
